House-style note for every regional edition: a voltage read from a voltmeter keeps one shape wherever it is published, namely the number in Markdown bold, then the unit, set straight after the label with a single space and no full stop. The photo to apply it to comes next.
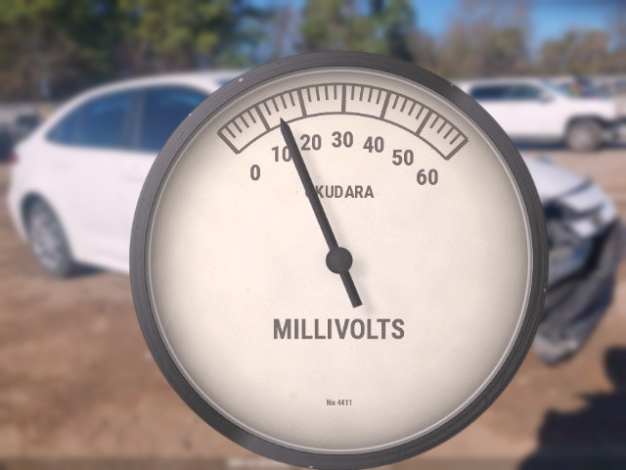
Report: **14** mV
